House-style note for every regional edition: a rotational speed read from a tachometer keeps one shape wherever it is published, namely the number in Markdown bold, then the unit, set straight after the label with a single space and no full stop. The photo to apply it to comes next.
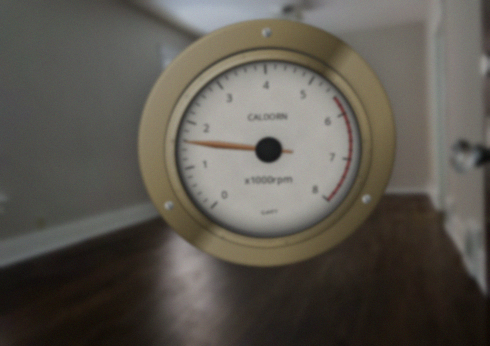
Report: **1600** rpm
